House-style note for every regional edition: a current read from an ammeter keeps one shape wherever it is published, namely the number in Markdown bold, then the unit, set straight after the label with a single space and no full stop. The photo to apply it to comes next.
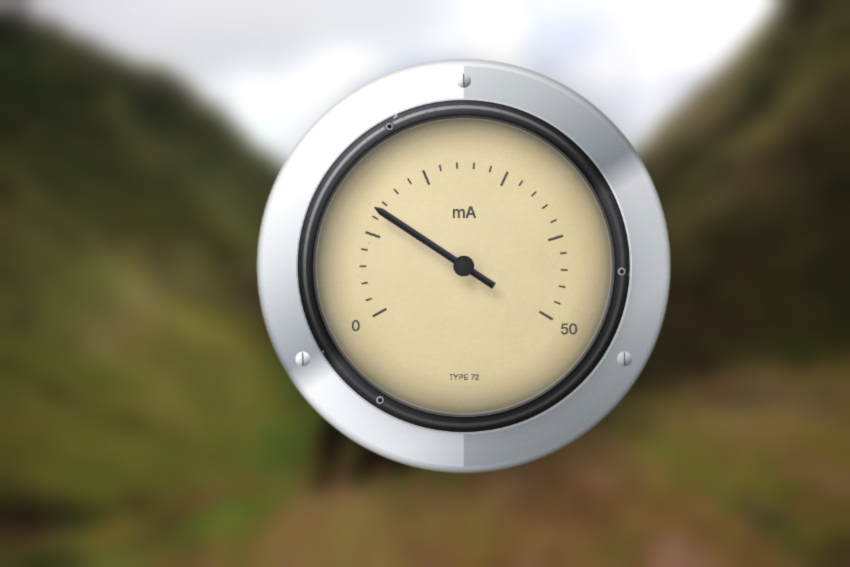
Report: **13** mA
